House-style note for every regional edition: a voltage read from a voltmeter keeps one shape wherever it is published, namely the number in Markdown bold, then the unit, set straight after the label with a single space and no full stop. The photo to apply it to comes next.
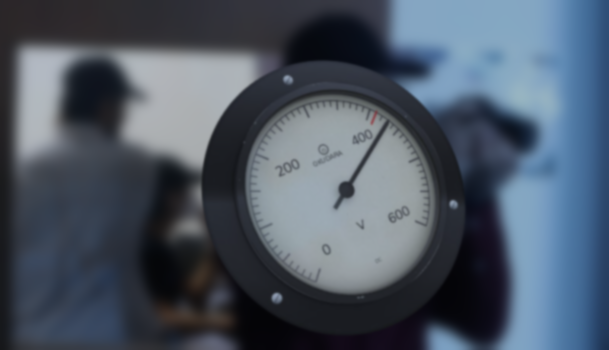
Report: **430** V
